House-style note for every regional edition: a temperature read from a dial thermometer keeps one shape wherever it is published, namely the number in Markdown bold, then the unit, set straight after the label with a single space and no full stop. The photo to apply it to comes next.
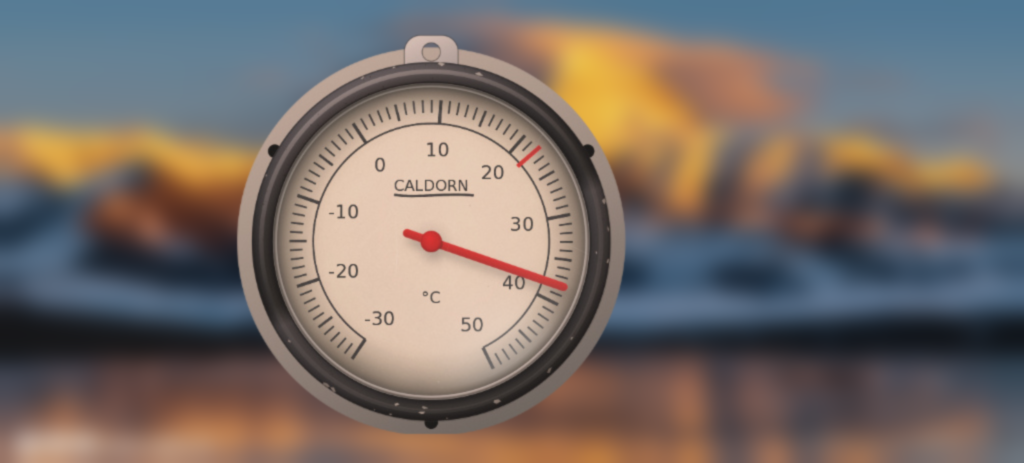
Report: **38** °C
